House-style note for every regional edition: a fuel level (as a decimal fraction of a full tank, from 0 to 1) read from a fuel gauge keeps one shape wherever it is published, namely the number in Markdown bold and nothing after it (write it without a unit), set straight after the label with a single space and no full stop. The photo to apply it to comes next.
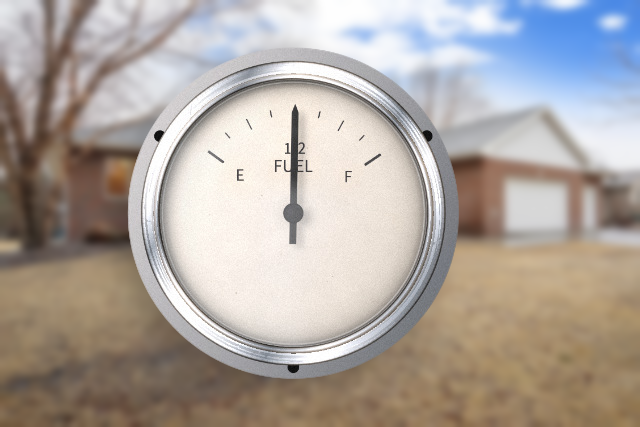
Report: **0.5**
